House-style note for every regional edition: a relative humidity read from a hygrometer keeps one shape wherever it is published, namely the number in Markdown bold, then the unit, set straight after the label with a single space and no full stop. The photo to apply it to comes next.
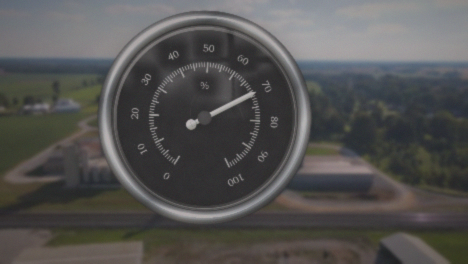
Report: **70** %
